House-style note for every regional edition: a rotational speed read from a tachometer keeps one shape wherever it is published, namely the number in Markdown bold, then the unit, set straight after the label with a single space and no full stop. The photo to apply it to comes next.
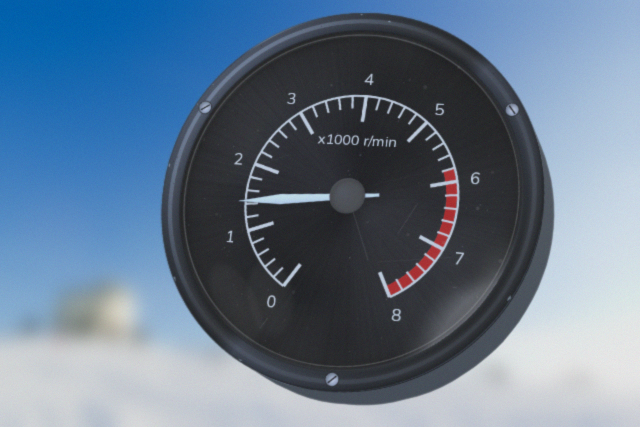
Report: **1400** rpm
